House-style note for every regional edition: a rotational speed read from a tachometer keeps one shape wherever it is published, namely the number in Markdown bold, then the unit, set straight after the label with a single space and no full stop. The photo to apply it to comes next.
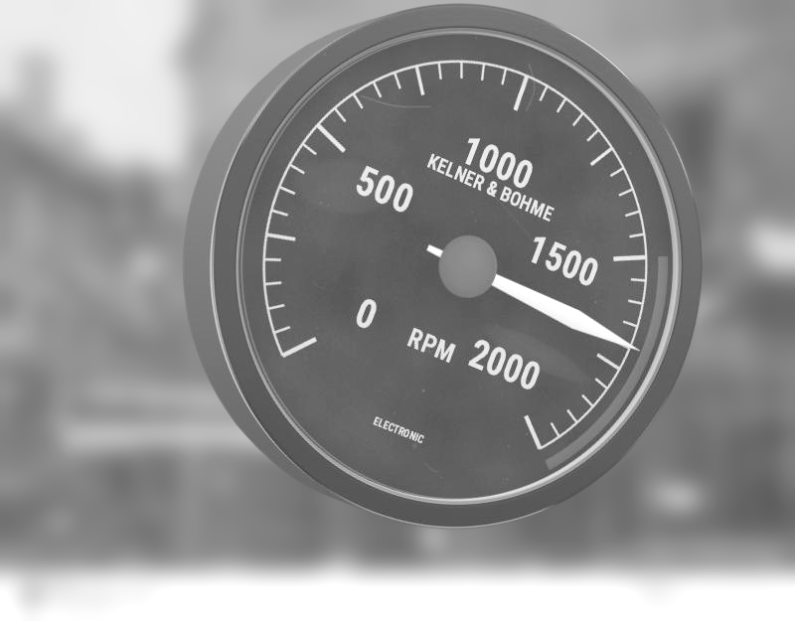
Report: **1700** rpm
